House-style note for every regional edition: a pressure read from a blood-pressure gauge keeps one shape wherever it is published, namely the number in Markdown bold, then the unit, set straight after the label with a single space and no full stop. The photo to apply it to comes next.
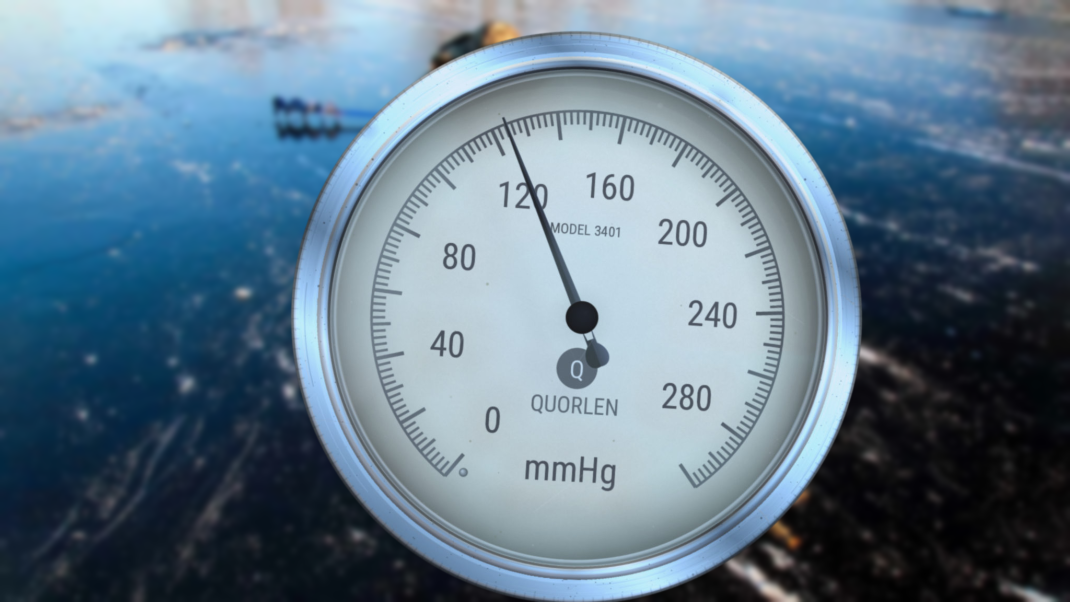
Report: **124** mmHg
